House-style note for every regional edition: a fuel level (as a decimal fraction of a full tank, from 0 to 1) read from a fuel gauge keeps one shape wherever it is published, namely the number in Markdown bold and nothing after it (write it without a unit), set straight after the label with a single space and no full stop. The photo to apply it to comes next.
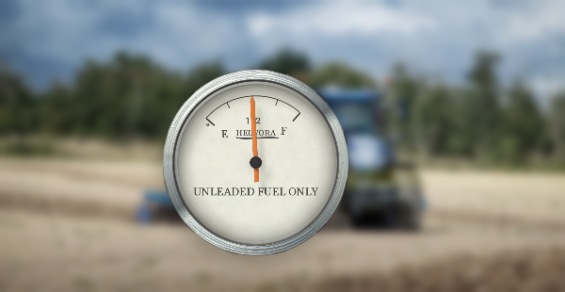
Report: **0.5**
